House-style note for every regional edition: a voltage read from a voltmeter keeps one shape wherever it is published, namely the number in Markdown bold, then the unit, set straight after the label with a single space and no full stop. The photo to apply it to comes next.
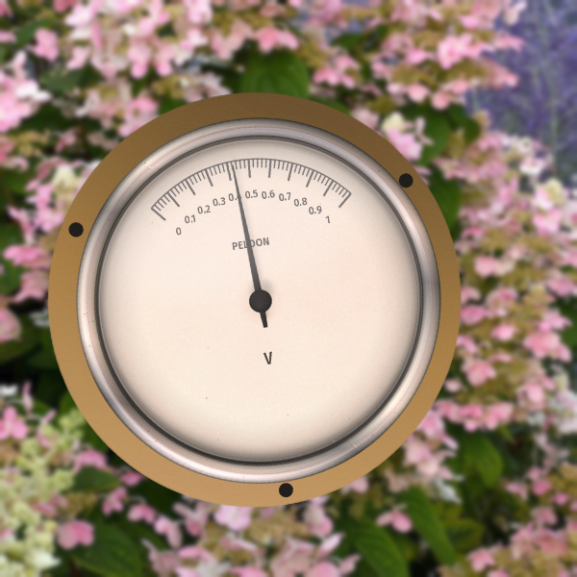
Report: **0.42** V
